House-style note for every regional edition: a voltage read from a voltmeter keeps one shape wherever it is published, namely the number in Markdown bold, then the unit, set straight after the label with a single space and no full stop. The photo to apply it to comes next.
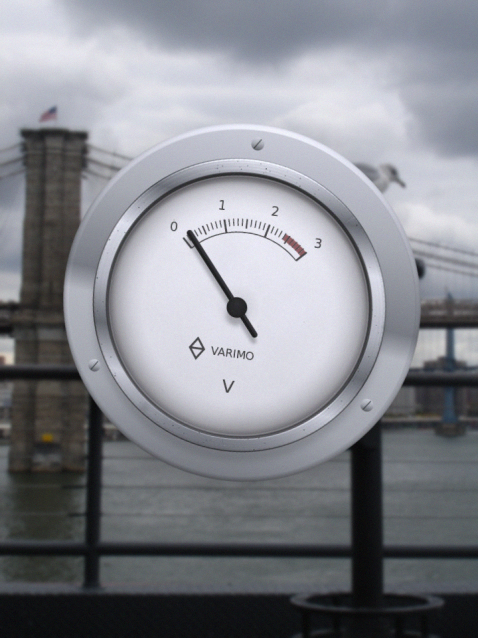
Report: **0.2** V
